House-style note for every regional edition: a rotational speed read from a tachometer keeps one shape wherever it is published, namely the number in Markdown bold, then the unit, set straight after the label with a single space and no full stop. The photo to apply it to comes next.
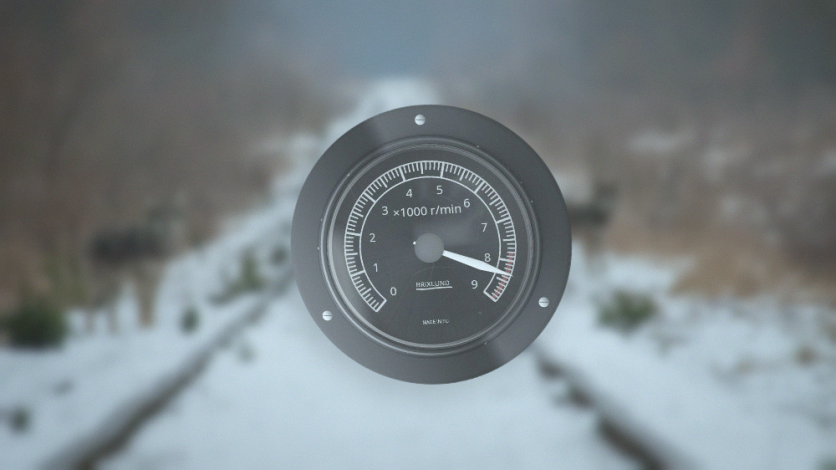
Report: **8300** rpm
